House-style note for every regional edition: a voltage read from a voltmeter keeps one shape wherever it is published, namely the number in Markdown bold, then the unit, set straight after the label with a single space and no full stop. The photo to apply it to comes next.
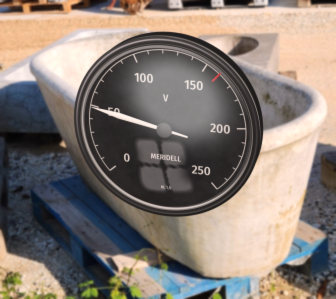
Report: **50** V
